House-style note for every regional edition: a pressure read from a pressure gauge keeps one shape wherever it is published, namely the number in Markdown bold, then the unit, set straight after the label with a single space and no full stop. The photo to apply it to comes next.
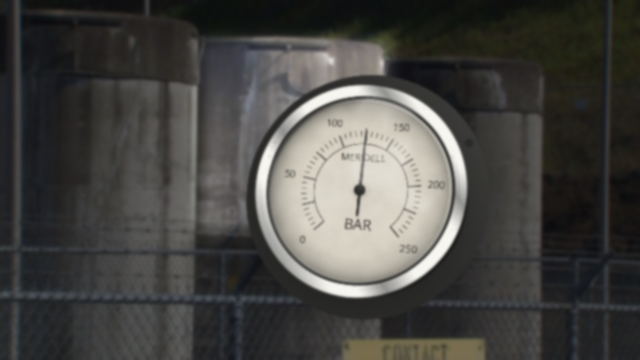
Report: **125** bar
